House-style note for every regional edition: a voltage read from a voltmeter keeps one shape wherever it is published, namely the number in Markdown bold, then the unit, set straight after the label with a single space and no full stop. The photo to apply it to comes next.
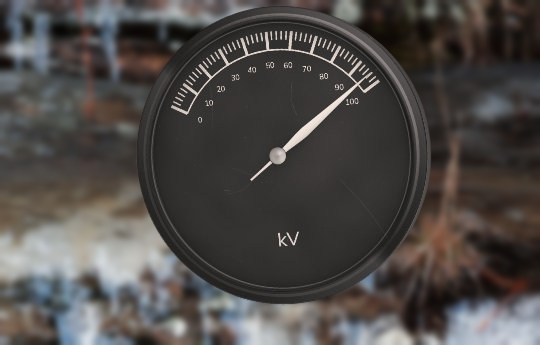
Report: **96** kV
